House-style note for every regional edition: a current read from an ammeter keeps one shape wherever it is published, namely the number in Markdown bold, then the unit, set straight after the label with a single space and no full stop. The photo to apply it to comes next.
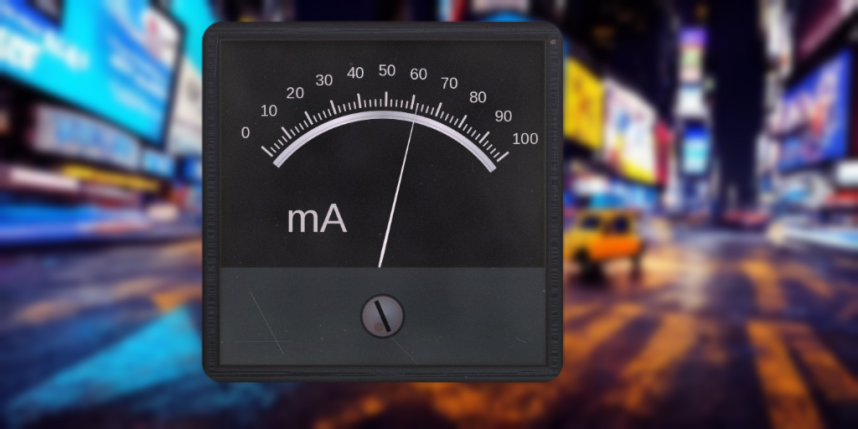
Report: **62** mA
